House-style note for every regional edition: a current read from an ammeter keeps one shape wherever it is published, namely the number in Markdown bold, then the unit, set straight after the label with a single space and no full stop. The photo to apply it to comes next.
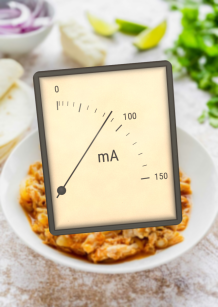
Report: **85** mA
